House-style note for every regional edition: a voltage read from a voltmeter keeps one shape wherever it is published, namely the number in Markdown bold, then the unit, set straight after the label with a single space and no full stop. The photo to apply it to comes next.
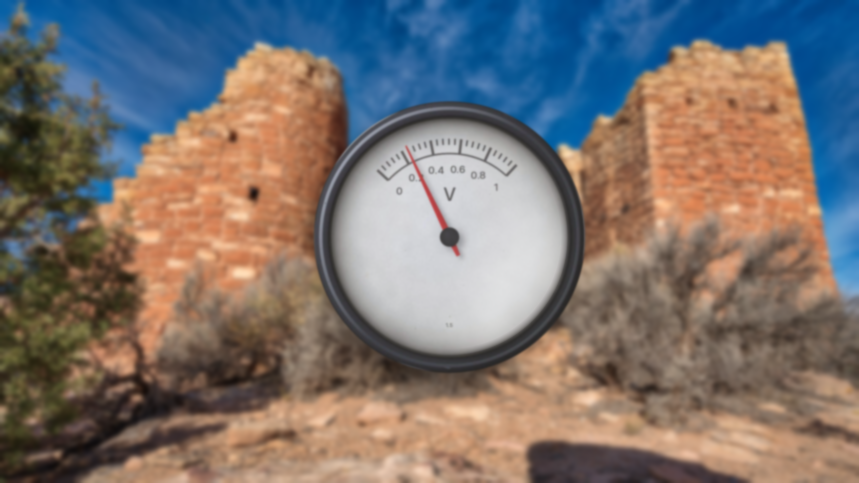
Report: **0.24** V
